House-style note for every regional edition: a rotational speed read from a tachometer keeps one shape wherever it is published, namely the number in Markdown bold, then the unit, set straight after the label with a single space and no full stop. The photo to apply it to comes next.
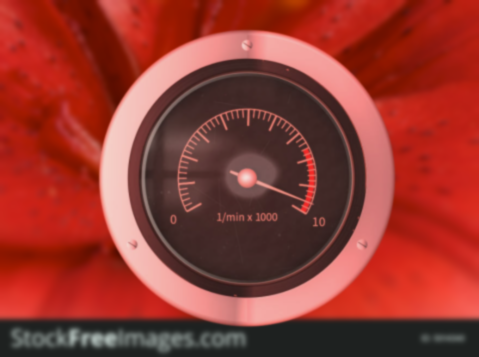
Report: **9600** rpm
